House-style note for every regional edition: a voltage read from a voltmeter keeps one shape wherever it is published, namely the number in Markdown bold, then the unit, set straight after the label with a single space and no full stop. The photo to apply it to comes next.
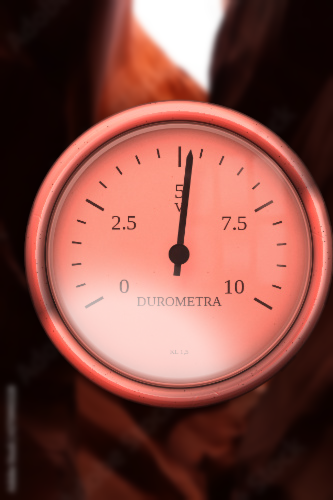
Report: **5.25** V
